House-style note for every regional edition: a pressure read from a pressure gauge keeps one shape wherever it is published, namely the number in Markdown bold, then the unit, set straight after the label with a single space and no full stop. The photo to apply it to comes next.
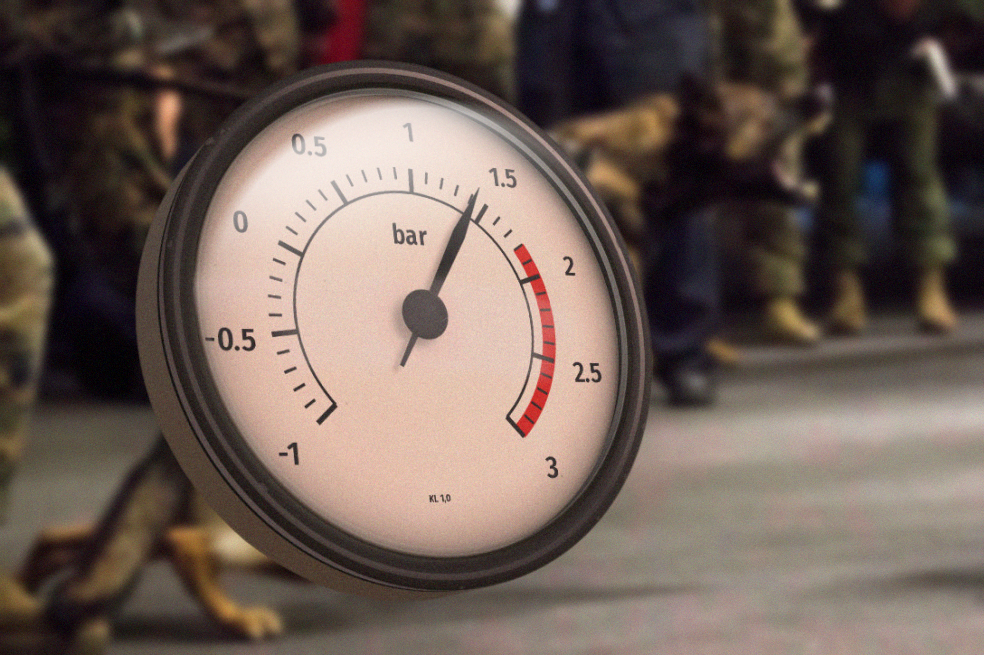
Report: **1.4** bar
